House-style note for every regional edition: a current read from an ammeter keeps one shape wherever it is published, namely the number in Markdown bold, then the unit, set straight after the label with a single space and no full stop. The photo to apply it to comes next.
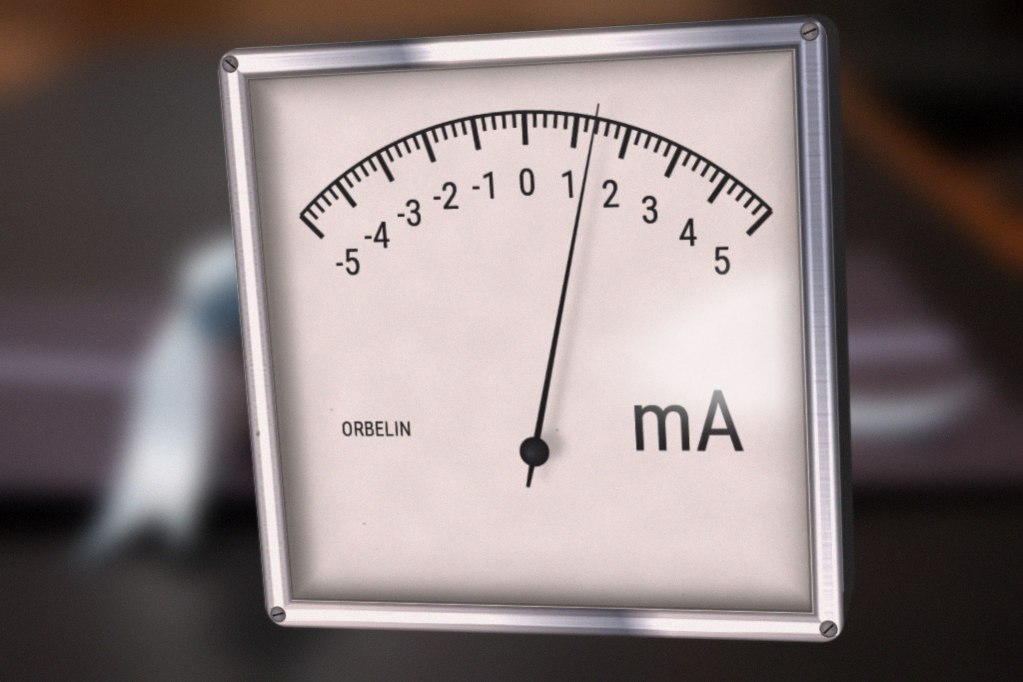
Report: **1.4** mA
